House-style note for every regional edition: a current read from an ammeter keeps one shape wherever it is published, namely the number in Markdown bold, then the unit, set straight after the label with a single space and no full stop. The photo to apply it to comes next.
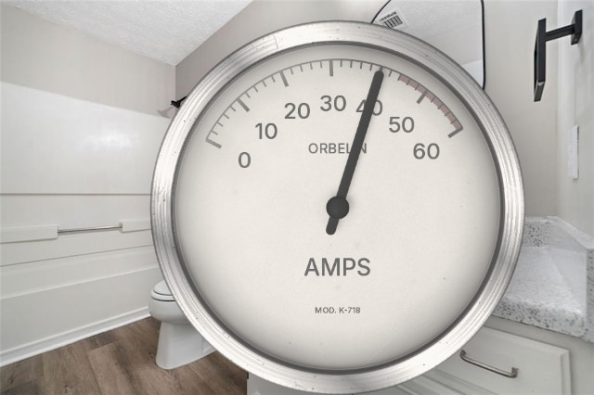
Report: **40** A
